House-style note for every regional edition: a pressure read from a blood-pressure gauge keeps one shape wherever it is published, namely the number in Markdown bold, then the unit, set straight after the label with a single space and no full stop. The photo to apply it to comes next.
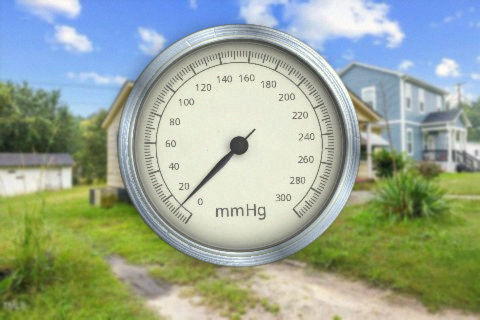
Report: **10** mmHg
